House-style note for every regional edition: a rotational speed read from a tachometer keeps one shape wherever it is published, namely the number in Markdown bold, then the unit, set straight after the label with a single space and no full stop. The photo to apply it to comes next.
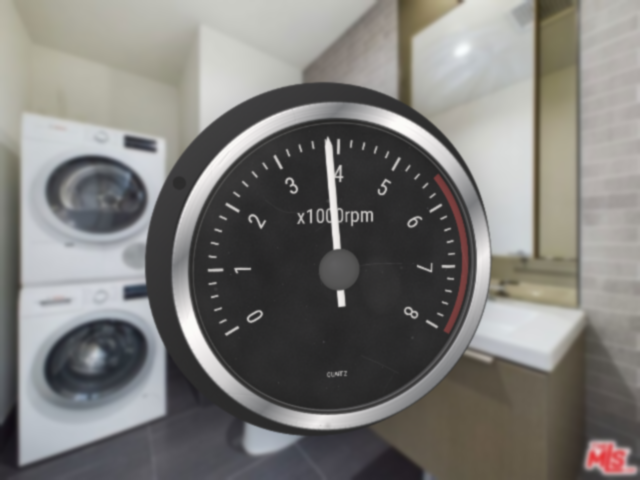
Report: **3800** rpm
